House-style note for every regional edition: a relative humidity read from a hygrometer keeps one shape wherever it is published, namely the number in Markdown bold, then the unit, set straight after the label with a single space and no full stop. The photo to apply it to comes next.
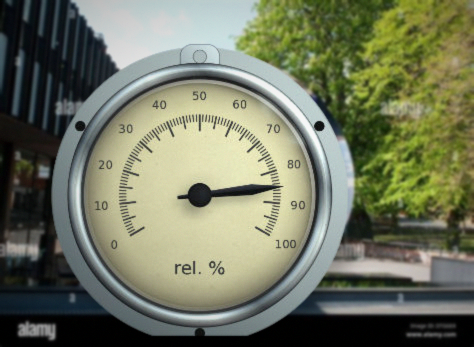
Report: **85** %
